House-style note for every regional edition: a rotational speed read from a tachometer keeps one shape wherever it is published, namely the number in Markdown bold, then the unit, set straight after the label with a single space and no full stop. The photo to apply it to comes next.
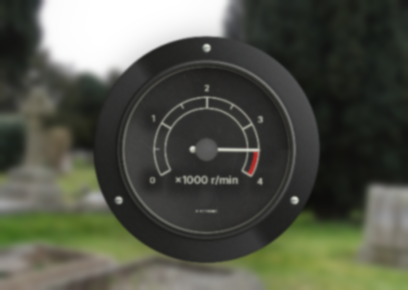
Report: **3500** rpm
